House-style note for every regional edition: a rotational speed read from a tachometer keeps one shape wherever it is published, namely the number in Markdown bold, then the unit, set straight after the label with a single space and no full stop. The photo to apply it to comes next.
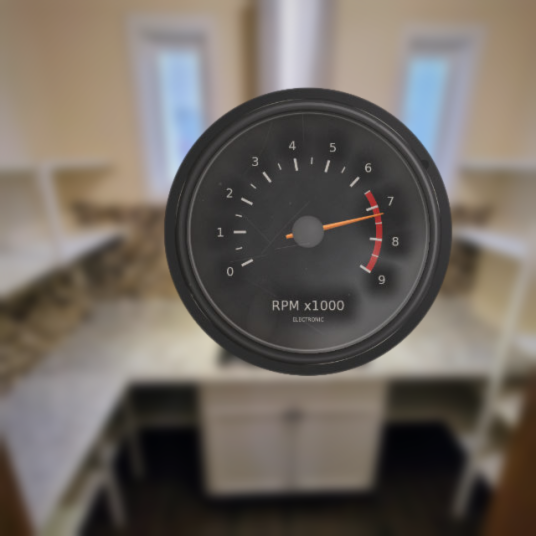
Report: **7250** rpm
